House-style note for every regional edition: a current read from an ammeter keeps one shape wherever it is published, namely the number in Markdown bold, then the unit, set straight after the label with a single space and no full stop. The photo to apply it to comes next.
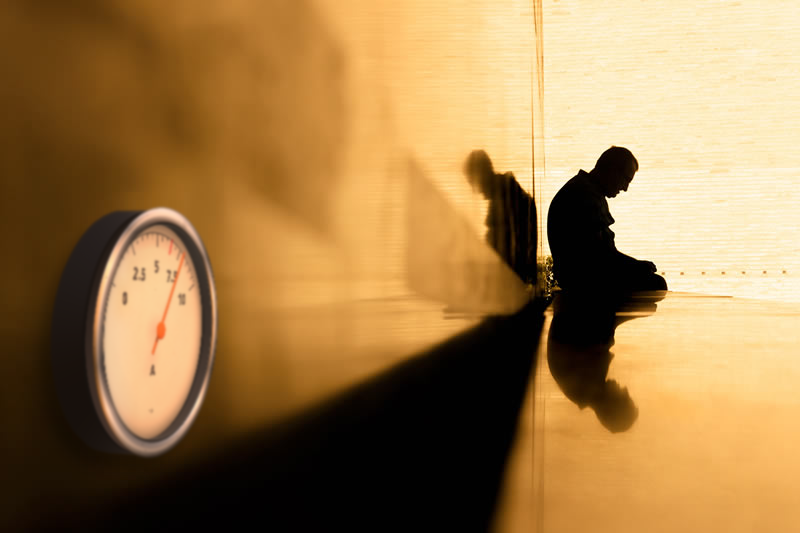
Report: **7.5** A
